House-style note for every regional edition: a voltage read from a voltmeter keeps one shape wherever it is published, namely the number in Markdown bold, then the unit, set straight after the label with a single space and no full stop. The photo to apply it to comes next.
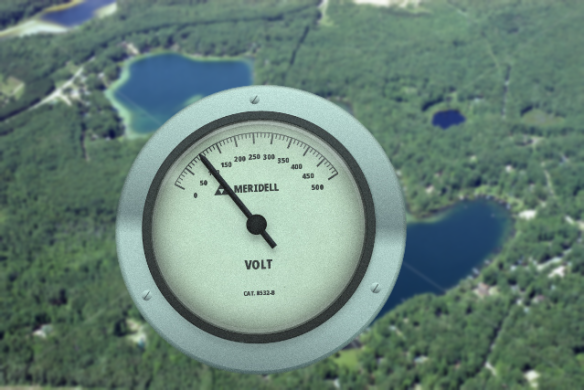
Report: **100** V
